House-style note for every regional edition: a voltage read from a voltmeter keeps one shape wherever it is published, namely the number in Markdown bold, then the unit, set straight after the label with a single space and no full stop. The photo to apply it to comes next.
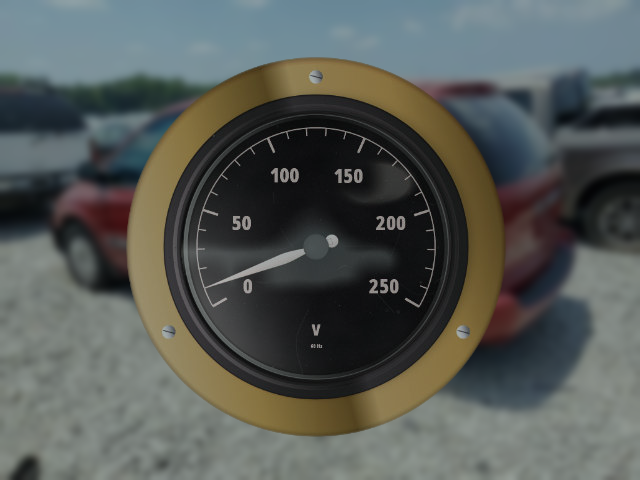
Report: **10** V
